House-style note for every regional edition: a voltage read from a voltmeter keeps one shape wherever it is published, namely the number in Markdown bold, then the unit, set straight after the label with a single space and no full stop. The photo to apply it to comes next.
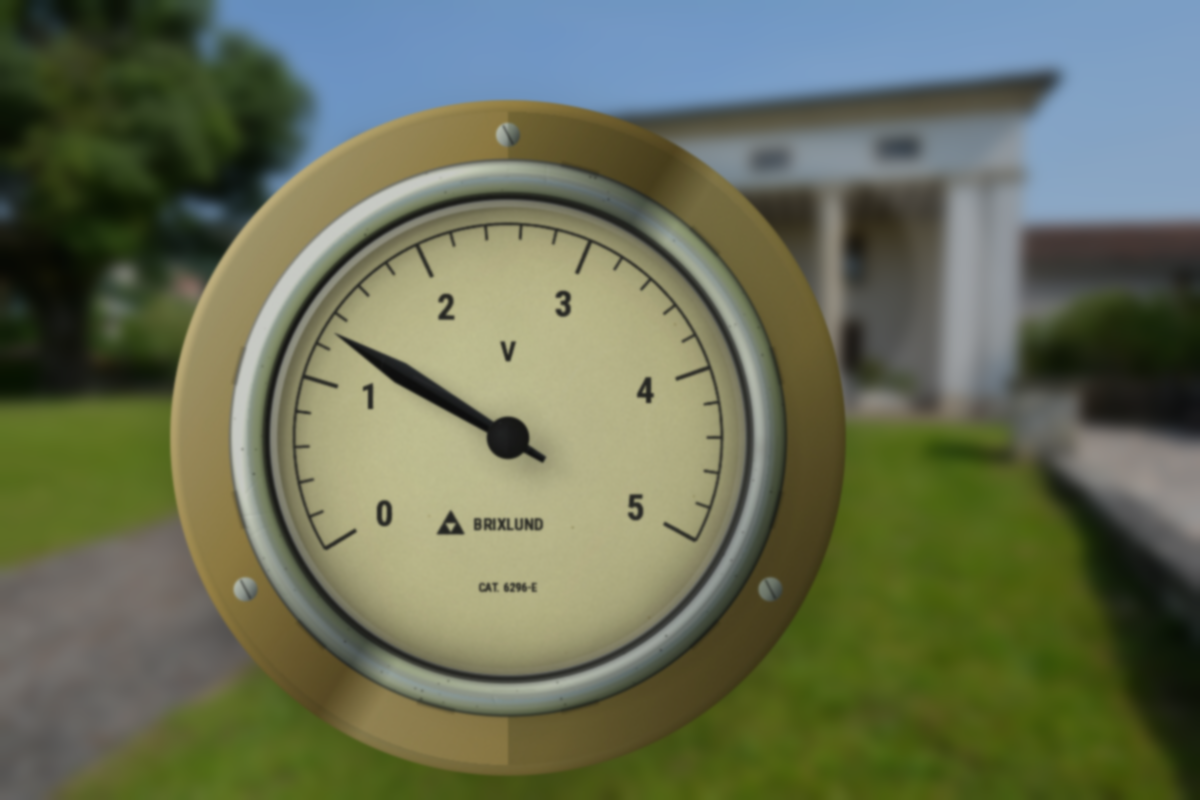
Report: **1.3** V
